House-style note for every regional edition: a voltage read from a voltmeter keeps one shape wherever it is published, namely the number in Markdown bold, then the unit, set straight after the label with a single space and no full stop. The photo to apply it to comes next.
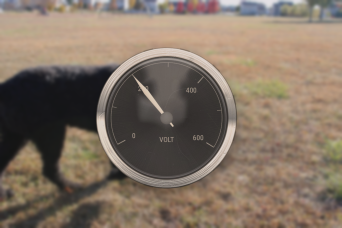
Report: **200** V
